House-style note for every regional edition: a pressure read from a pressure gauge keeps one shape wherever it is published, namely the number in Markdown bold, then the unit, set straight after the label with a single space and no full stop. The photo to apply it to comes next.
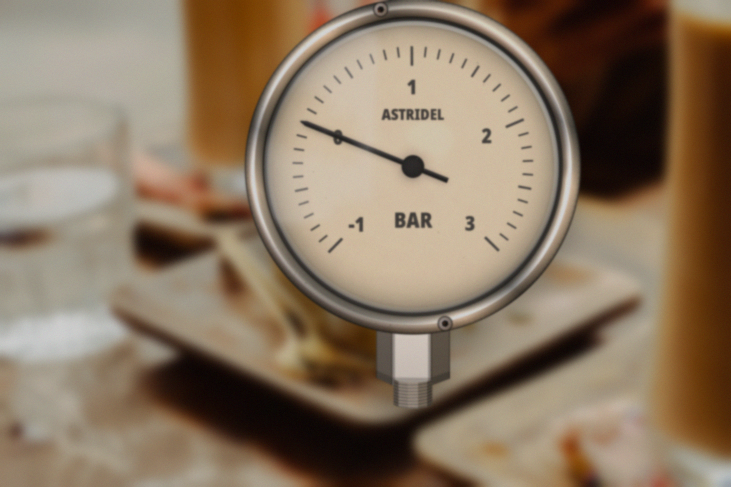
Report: **0** bar
